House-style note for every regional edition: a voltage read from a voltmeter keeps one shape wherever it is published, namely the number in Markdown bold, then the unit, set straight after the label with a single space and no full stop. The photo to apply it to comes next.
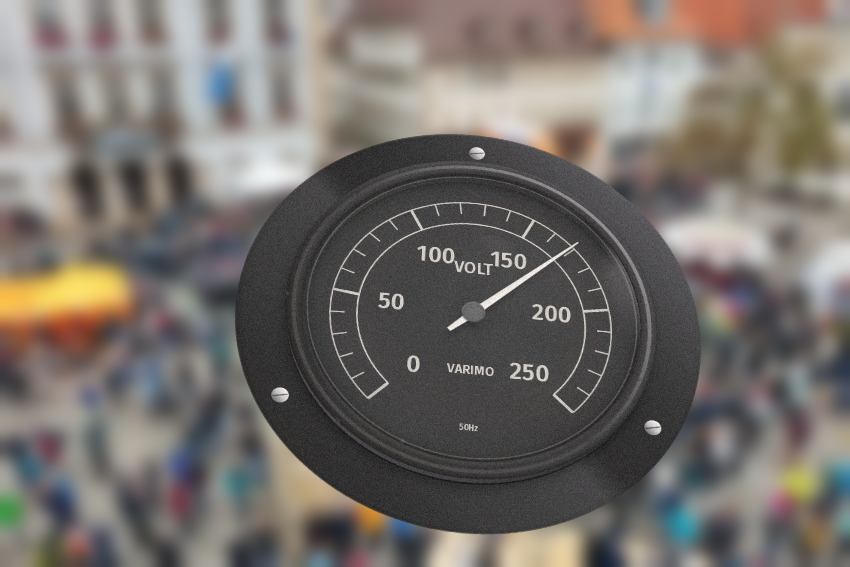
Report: **170** V
